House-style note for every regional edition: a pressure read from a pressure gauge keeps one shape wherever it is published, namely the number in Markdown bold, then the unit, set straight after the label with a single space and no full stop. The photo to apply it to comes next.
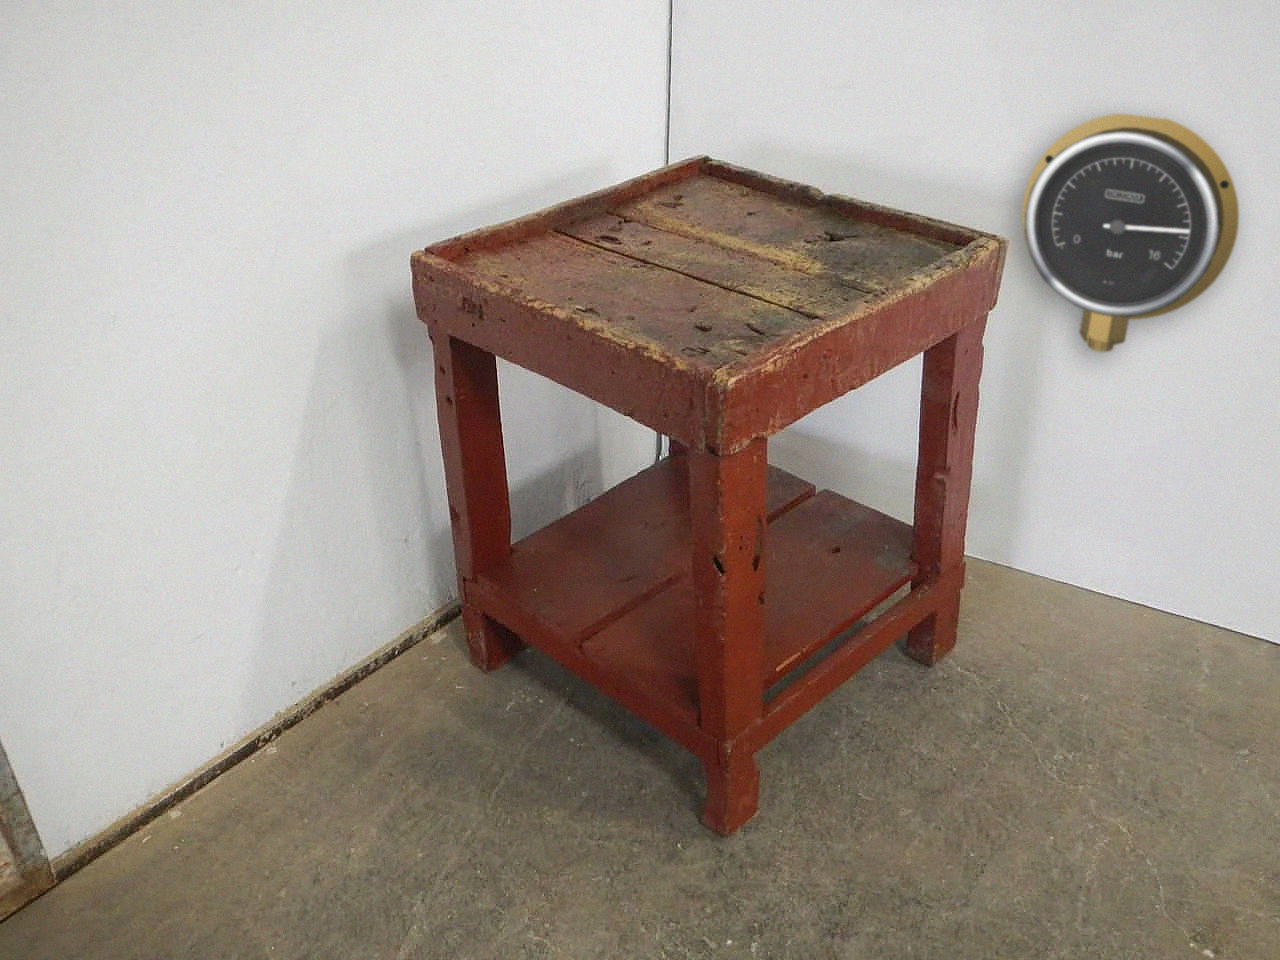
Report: **13.5** bar
